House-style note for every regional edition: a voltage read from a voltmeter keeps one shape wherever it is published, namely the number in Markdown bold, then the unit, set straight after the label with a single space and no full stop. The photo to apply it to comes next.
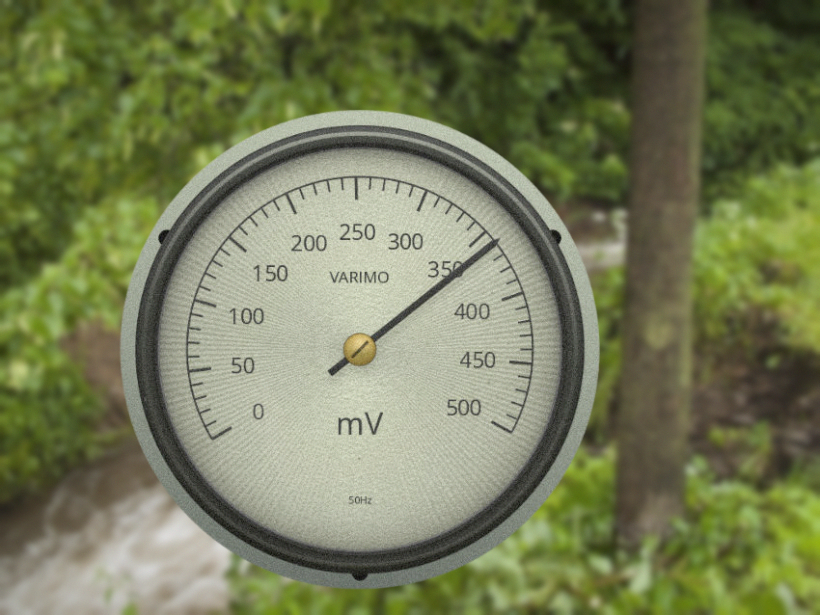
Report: **360** mV
